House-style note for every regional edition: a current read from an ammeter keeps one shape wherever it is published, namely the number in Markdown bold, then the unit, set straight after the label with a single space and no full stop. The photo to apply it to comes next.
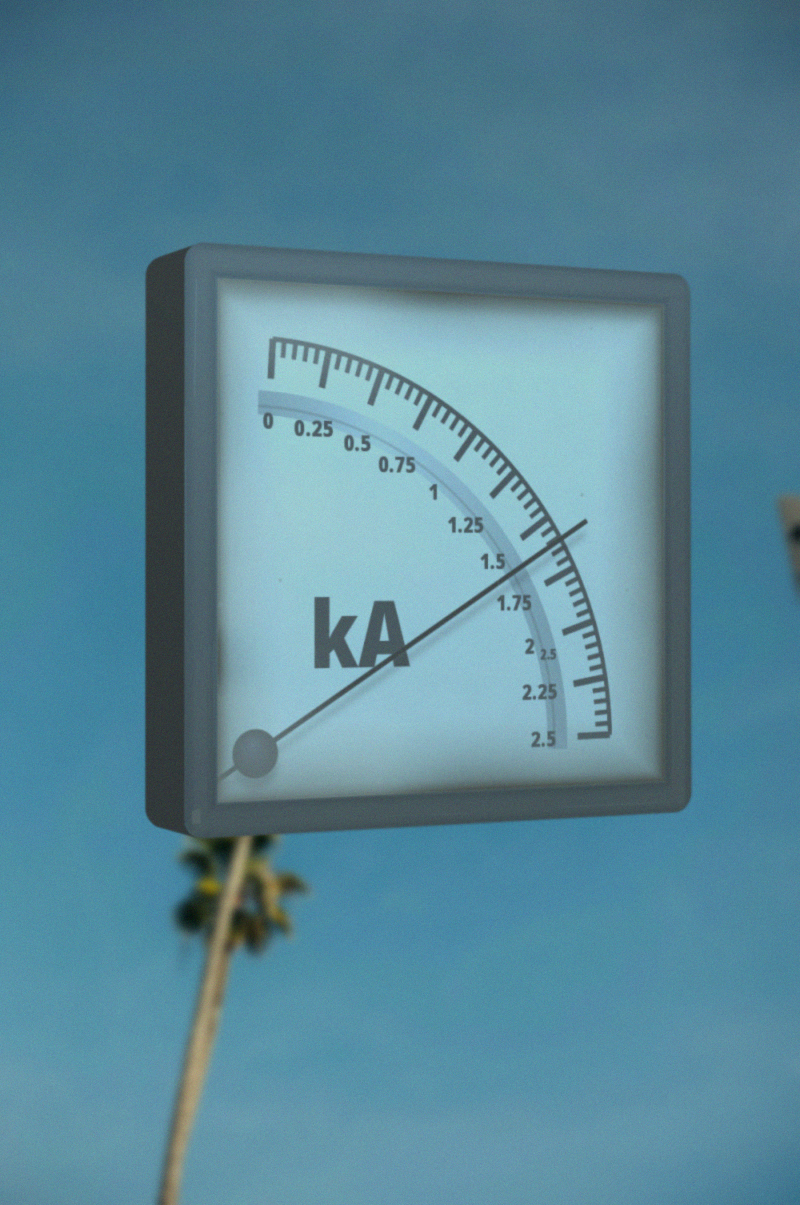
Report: **1.6** kA
